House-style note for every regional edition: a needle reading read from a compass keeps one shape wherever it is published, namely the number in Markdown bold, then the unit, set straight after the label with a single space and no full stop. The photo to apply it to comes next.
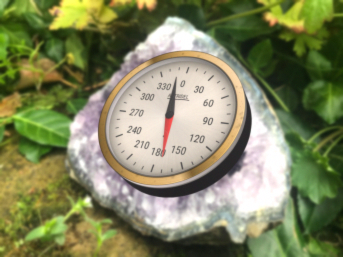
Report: **170** °
